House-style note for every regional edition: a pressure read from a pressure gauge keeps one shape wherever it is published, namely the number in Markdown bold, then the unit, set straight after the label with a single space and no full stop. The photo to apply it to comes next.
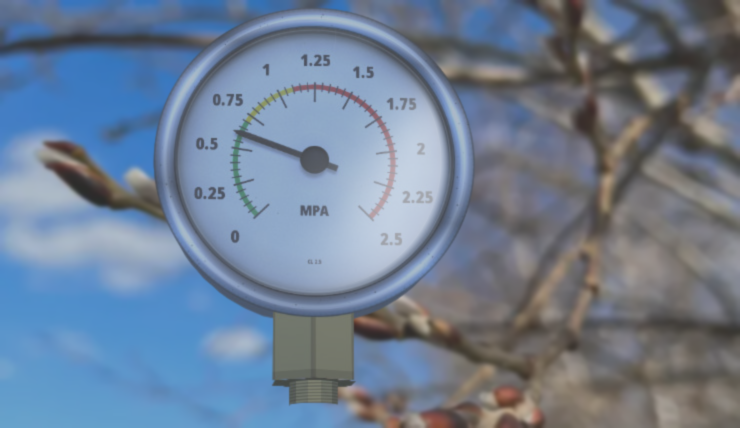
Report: **0.6** MPa
